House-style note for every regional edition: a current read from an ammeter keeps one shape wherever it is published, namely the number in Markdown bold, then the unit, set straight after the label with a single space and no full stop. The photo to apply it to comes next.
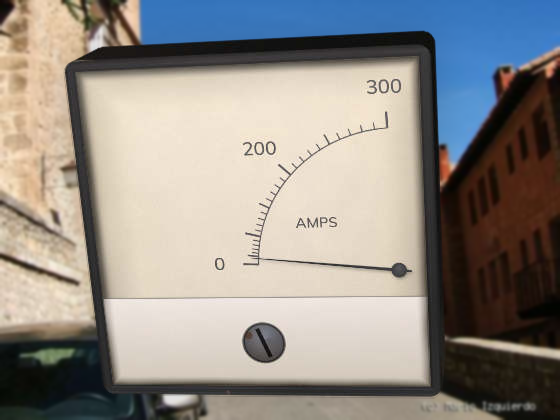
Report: **50** A
